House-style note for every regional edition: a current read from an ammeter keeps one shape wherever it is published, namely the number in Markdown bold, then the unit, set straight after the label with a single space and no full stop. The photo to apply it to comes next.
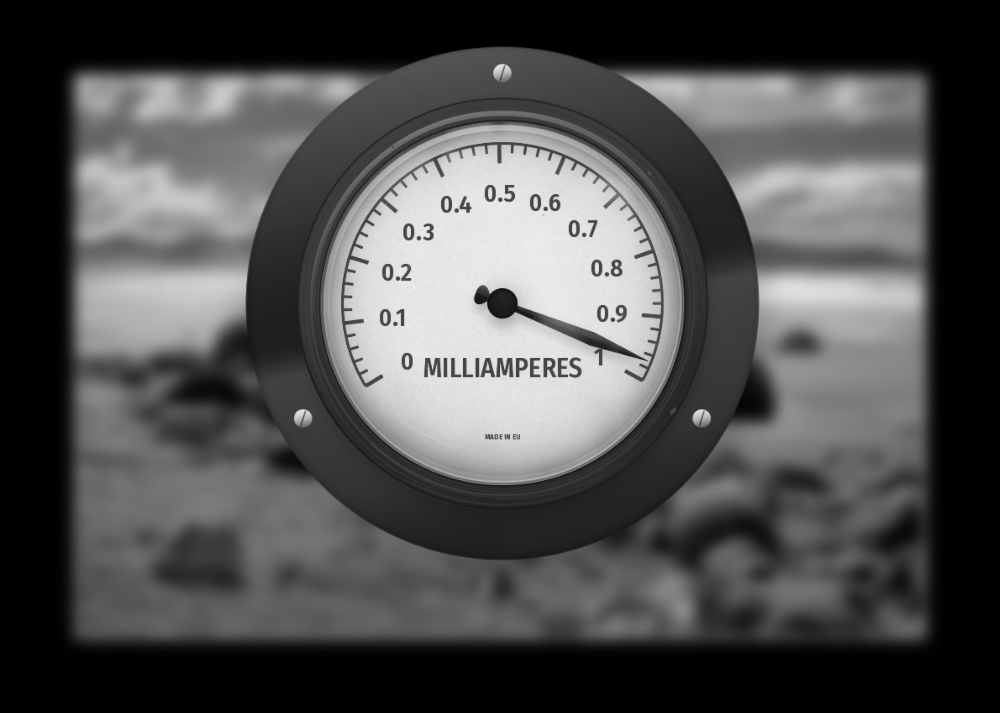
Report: **0.97** mA
